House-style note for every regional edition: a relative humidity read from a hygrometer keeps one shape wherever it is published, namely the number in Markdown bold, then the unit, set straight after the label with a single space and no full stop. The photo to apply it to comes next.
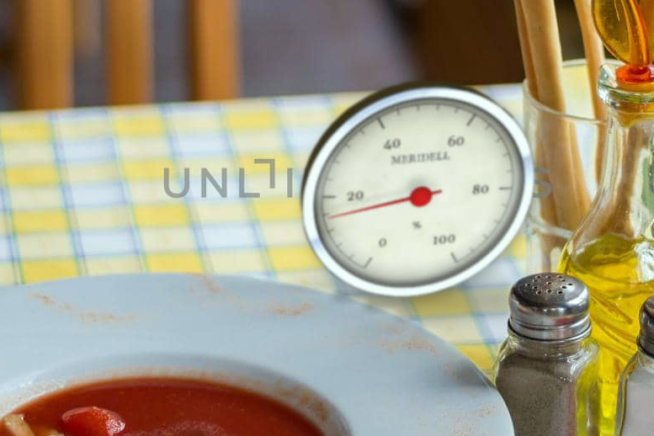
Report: **16** %
